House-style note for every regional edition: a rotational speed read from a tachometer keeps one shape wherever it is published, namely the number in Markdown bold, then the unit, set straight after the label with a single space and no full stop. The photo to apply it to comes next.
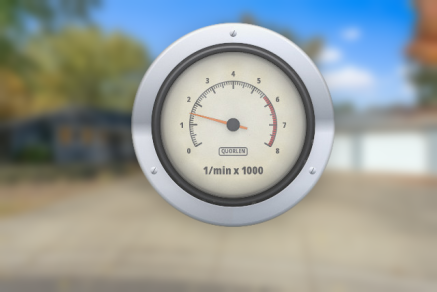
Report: **1500** rpm
